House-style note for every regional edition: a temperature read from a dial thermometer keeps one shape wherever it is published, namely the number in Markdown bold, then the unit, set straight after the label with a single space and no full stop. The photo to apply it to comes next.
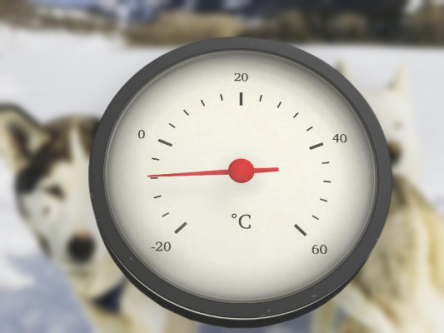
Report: **-8** °C
